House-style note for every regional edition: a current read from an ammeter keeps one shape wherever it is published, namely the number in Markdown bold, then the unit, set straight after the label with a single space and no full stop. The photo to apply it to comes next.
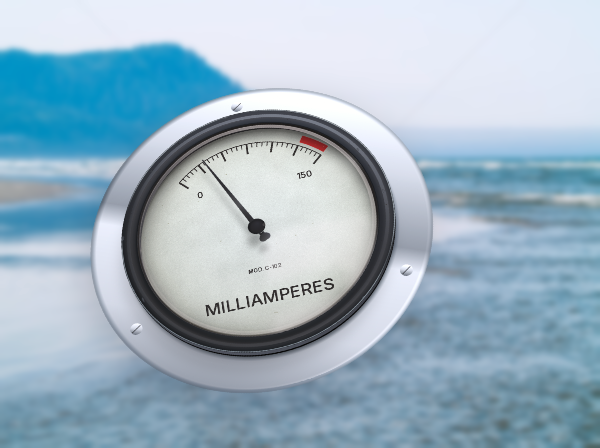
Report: **30** mA
